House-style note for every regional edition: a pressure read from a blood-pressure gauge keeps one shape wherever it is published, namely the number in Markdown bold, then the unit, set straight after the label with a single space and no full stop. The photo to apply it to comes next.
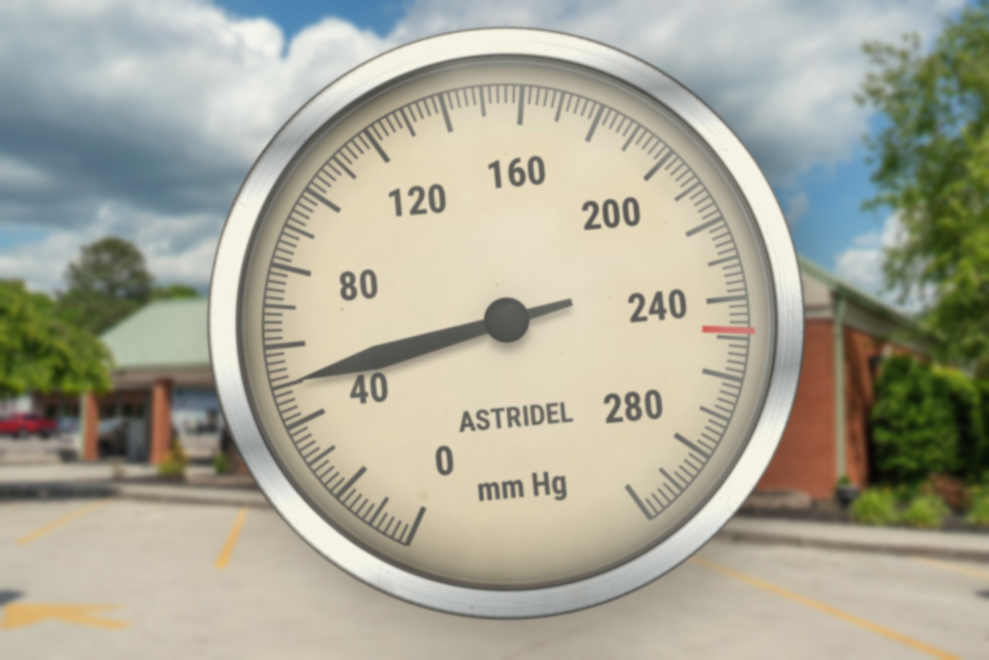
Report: **50** mmHg
